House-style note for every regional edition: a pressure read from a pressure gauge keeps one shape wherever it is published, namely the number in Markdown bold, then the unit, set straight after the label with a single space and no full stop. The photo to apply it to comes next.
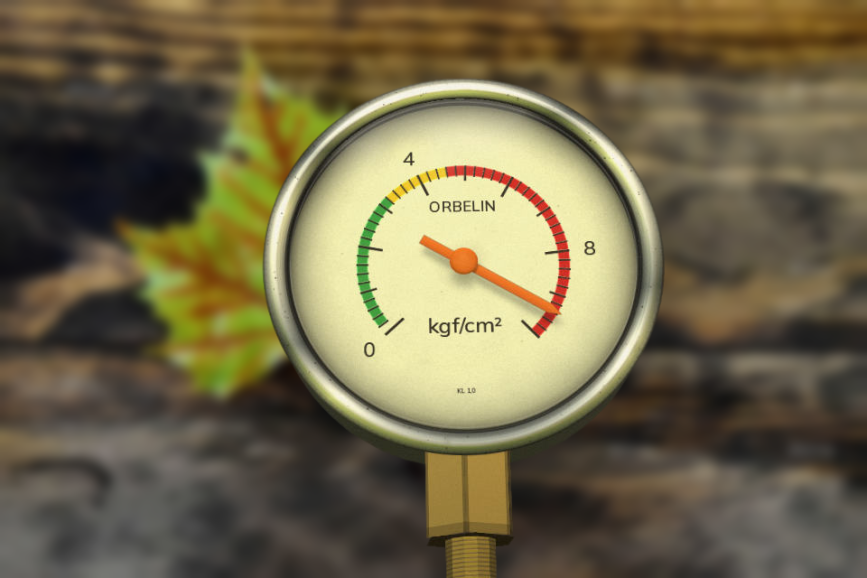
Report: **9.4** kg/cm²
